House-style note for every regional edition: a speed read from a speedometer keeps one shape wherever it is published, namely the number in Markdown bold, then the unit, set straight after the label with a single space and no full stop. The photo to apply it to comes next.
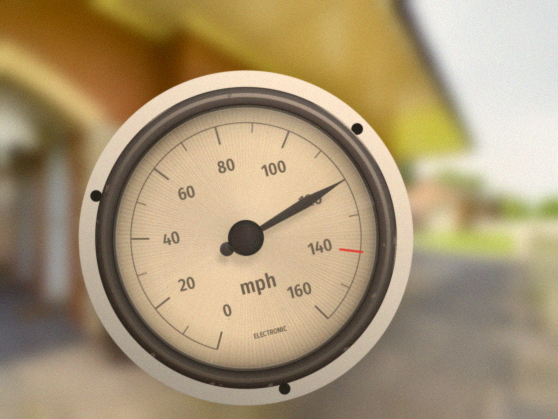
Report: **120** mph
